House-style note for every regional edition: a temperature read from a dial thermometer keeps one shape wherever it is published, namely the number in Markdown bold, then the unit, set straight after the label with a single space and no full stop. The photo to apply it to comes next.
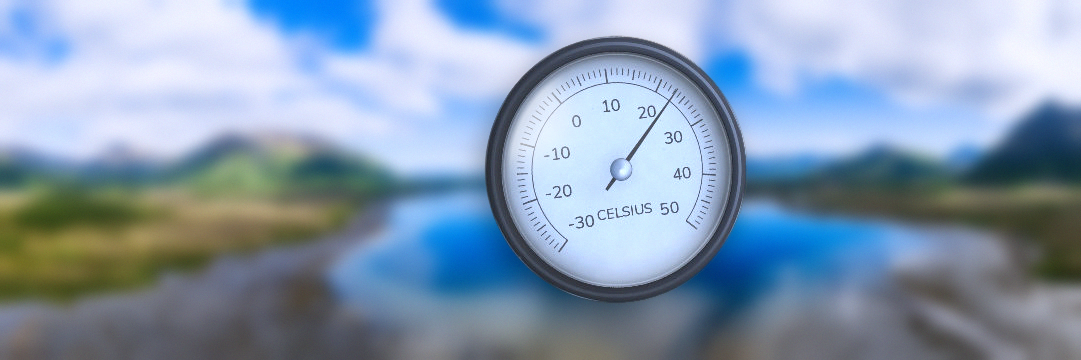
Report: **23** °C
